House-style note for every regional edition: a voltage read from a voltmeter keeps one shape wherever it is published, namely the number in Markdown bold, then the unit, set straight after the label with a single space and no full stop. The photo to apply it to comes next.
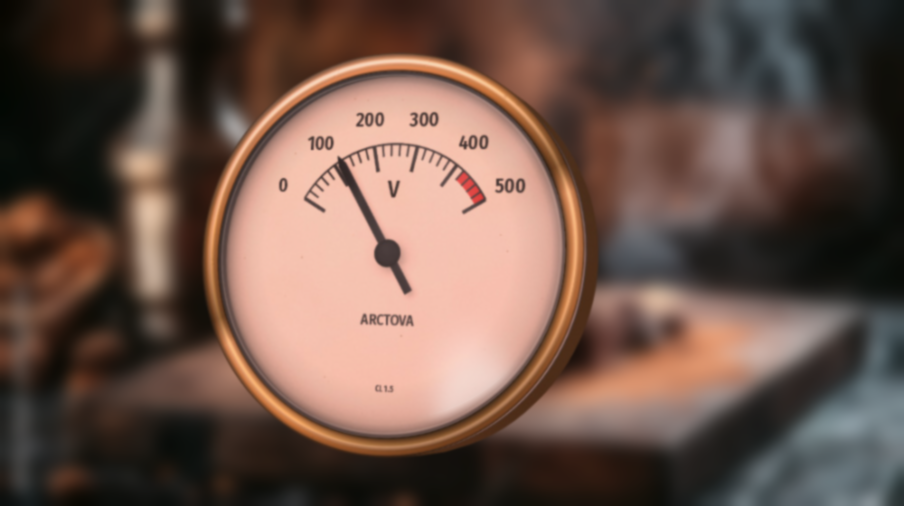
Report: **120** V
